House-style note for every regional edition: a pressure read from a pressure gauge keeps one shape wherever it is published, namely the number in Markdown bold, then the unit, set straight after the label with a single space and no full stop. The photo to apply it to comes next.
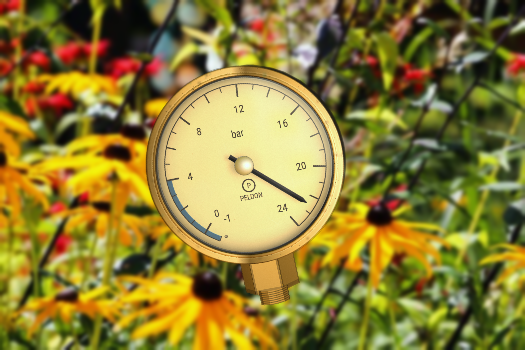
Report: **22.5** bar
